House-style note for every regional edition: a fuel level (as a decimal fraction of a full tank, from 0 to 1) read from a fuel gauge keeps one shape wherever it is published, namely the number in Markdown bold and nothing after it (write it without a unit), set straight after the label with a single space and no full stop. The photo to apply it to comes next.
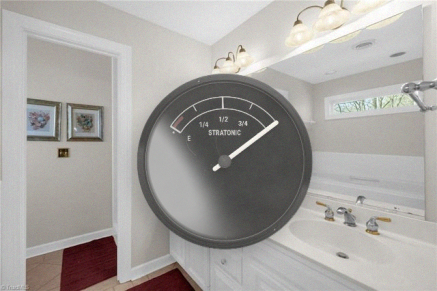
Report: **1**
